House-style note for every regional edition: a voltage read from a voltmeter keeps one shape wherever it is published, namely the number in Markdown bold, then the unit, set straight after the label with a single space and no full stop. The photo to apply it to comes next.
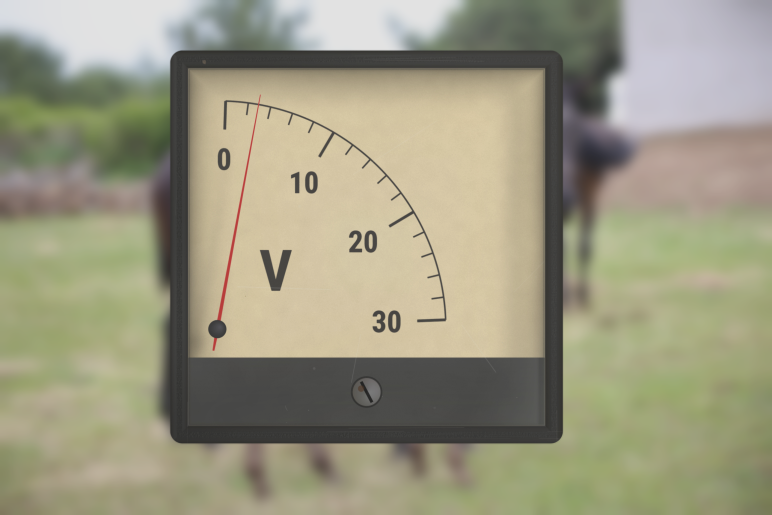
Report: **3** V
